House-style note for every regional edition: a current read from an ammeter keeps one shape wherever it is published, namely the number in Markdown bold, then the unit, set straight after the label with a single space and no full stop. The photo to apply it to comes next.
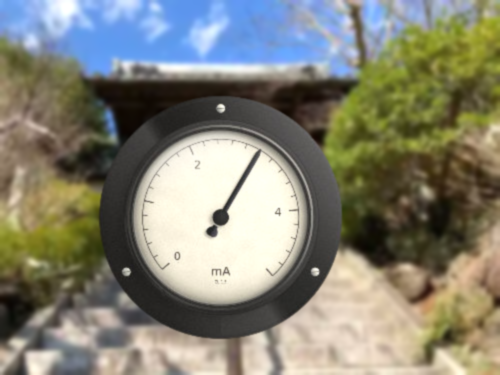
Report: **3** mA
